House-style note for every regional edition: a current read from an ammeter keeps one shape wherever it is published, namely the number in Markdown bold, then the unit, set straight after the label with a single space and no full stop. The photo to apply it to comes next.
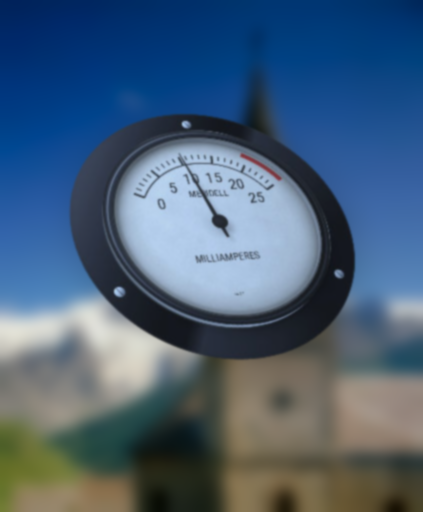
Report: **10** mA
